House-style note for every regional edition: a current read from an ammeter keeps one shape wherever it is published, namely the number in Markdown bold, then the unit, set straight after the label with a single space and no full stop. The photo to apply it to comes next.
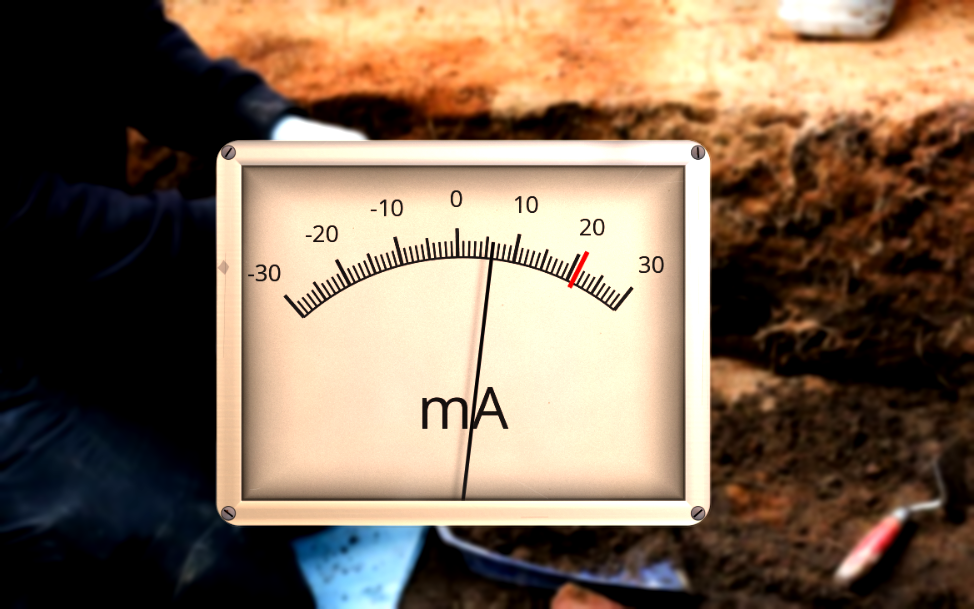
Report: **6** mA
